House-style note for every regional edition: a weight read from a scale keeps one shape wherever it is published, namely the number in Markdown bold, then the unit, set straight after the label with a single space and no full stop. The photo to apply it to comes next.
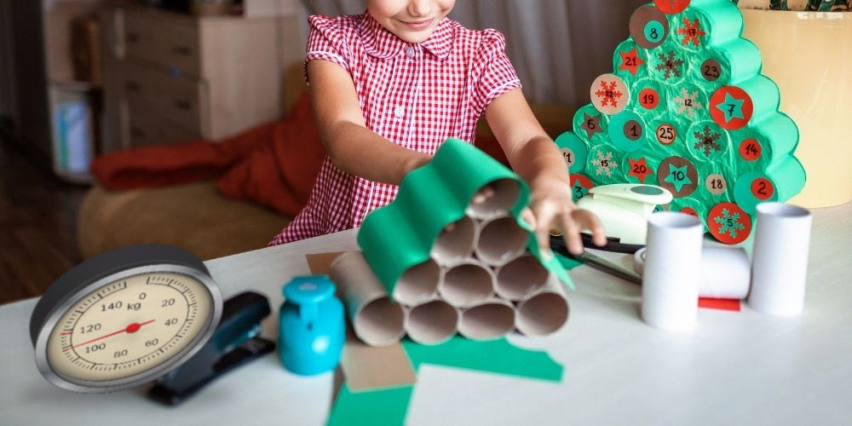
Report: **110** kg
